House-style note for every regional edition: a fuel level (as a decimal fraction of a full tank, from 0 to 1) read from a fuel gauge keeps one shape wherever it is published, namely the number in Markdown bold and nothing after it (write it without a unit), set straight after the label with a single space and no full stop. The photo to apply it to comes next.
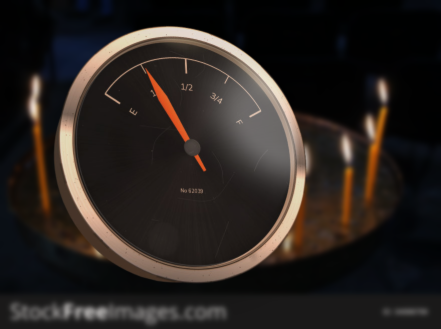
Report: **0.25**
